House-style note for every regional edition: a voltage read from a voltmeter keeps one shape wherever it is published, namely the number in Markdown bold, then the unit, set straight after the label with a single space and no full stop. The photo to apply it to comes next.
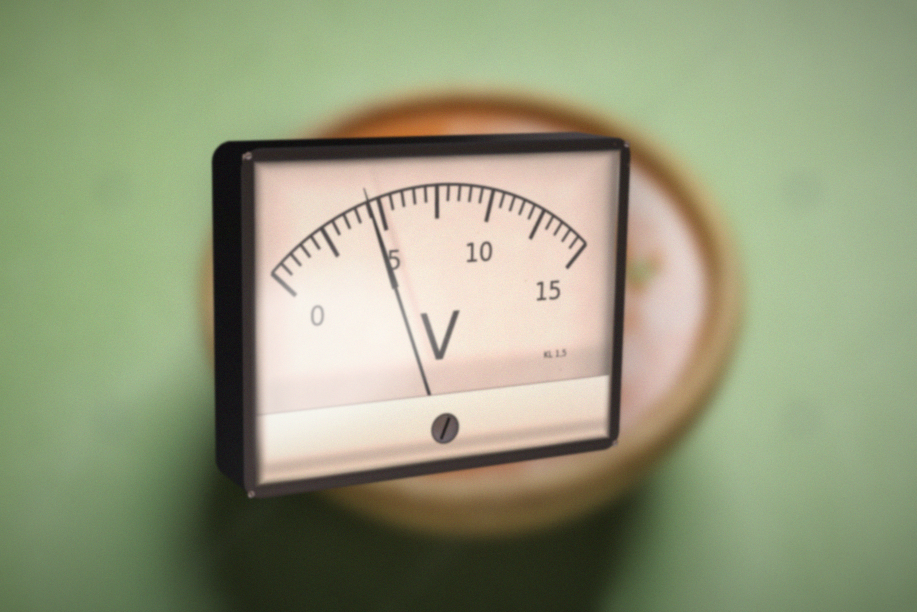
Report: **4.5** V
